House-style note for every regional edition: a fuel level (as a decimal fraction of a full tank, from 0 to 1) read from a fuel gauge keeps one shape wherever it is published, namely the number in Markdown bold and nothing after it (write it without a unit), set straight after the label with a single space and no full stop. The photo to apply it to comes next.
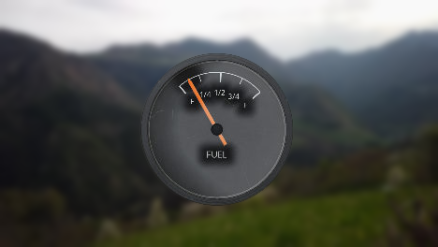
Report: **0.125**
